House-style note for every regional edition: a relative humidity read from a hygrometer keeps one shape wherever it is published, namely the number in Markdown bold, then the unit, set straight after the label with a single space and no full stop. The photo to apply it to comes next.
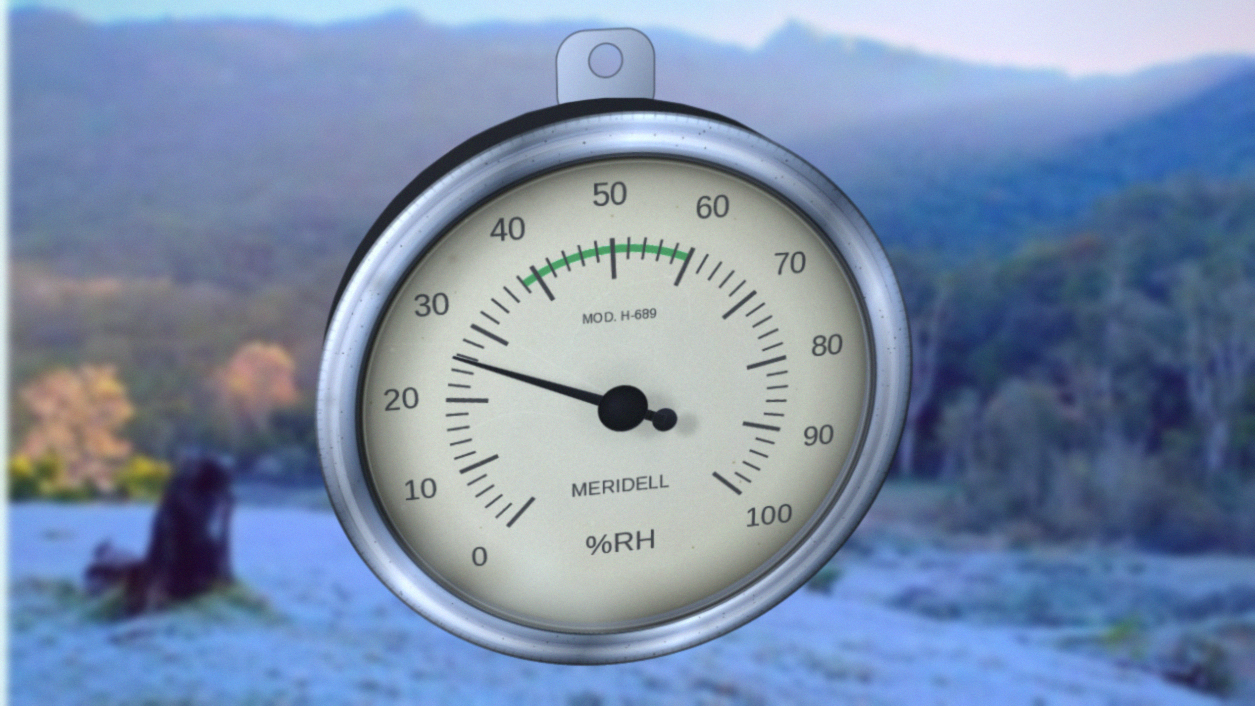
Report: **26** %
